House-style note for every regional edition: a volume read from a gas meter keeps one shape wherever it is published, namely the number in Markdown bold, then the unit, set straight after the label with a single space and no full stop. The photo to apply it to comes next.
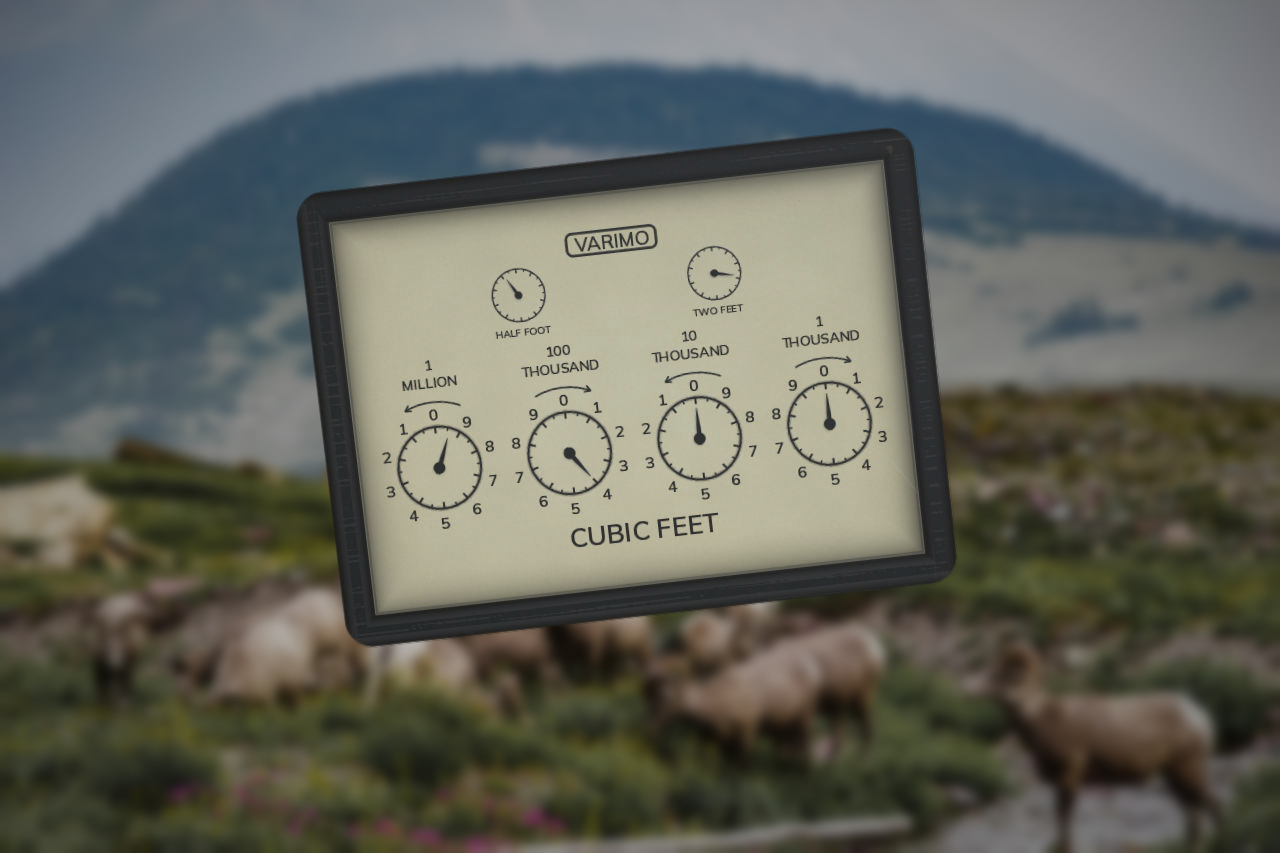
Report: **940000** ft³
